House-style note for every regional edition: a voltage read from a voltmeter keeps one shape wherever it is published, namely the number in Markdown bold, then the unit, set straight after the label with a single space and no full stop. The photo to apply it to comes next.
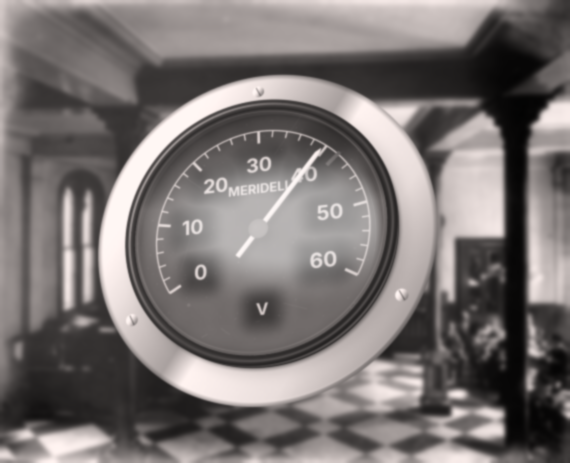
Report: **40** V
